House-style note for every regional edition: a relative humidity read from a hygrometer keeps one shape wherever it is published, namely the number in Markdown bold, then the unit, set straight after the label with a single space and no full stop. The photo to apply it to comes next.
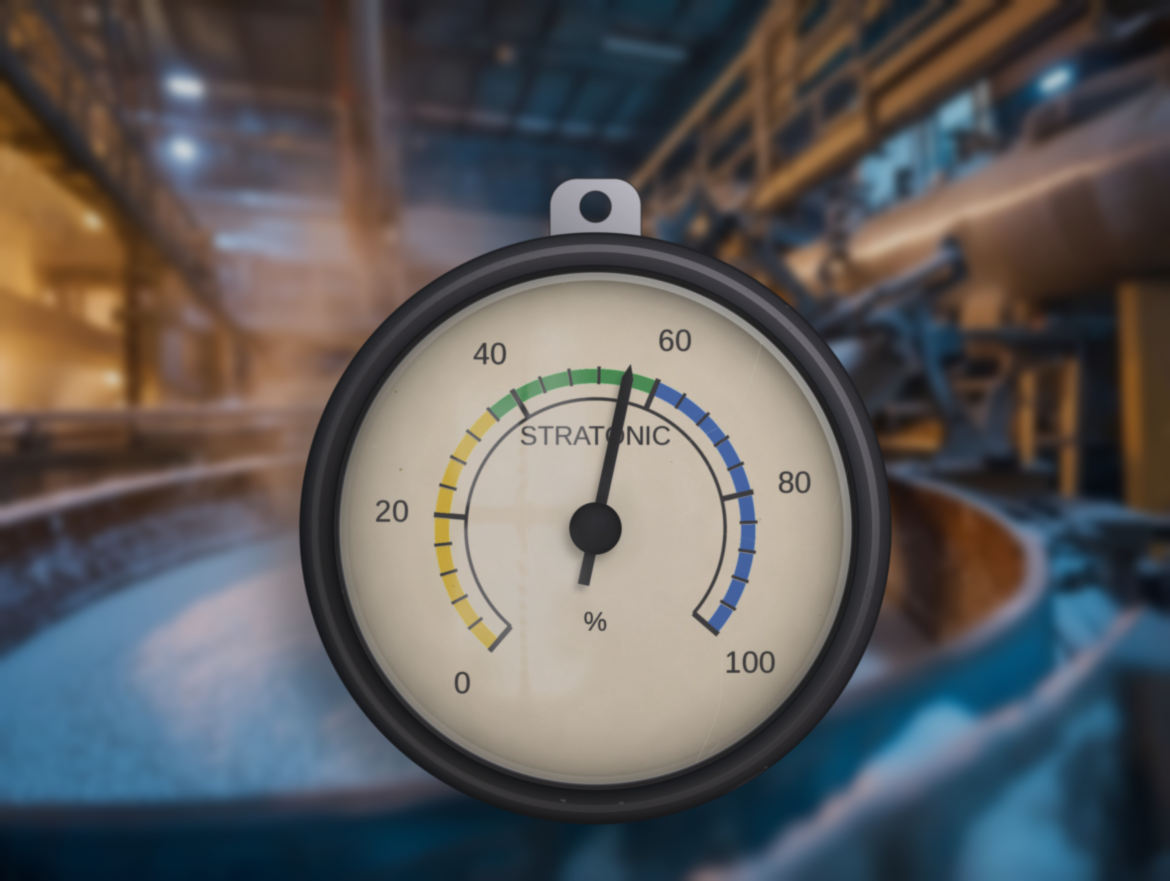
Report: **56** %
